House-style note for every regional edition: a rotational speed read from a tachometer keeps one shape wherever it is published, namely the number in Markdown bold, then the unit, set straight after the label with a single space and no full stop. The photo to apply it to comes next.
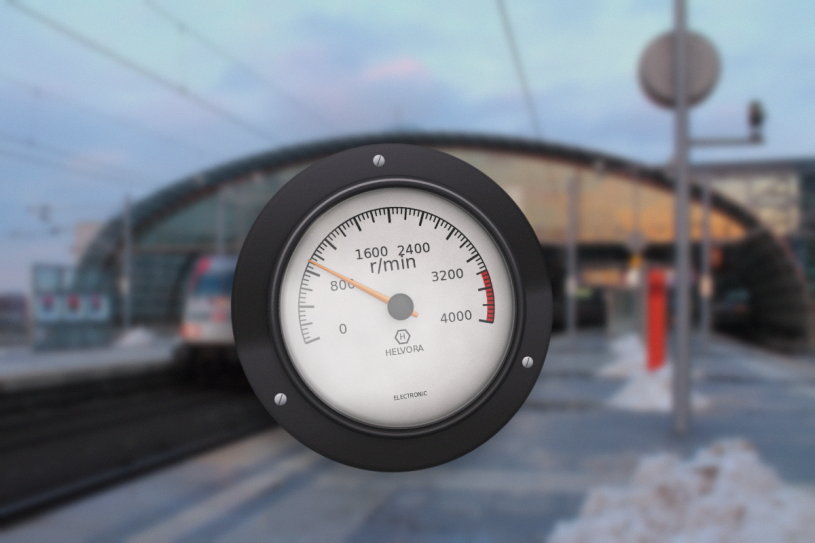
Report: **900** rpm
